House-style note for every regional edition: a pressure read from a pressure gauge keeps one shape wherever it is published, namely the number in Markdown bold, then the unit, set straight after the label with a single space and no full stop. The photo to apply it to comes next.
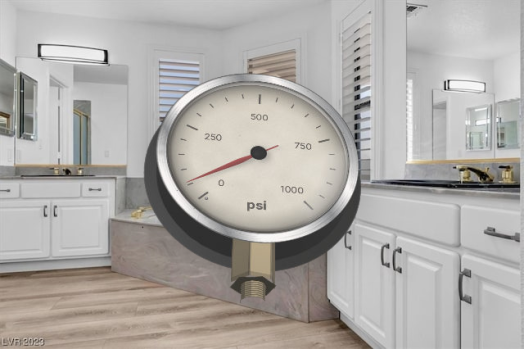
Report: **50** psi
